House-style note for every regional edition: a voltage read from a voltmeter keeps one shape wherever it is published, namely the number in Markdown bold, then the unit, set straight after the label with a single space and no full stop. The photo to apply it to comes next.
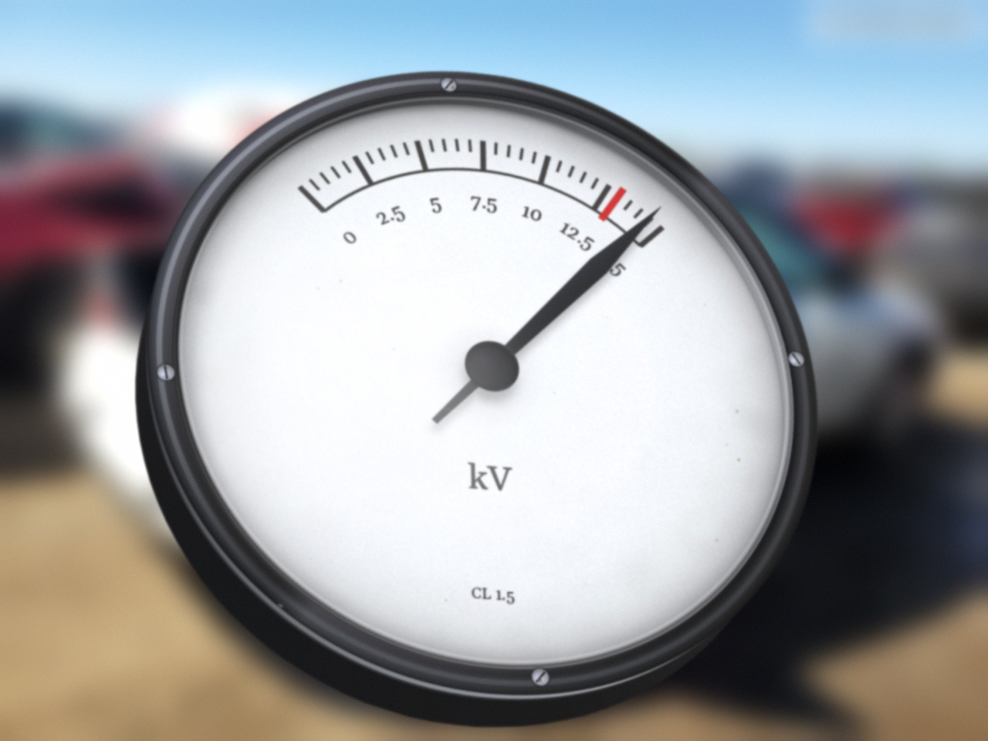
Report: **14.5** kV
